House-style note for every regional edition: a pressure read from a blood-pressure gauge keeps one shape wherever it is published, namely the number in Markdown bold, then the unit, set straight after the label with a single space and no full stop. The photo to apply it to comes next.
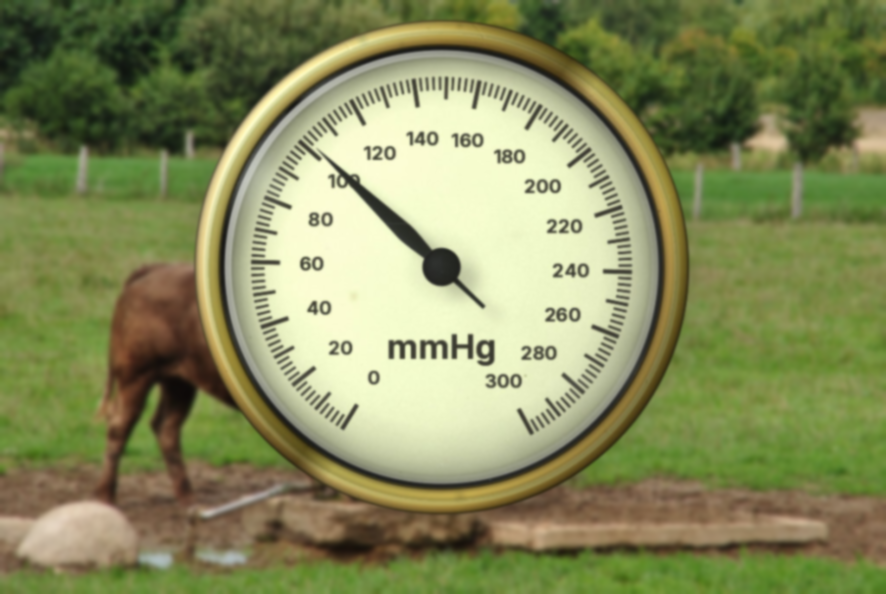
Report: **102** mmHg
